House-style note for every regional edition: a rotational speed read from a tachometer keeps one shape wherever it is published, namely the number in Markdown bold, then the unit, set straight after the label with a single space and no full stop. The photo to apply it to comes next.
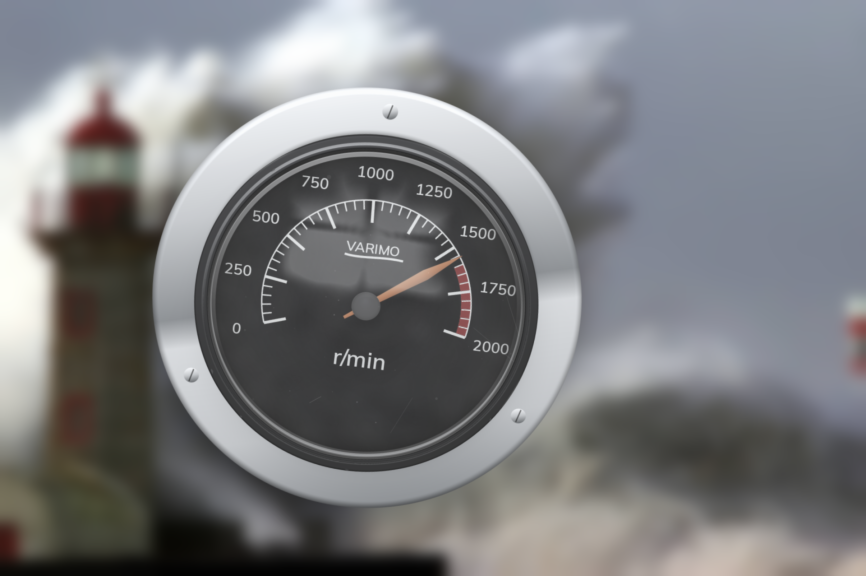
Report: **1550** rpm
